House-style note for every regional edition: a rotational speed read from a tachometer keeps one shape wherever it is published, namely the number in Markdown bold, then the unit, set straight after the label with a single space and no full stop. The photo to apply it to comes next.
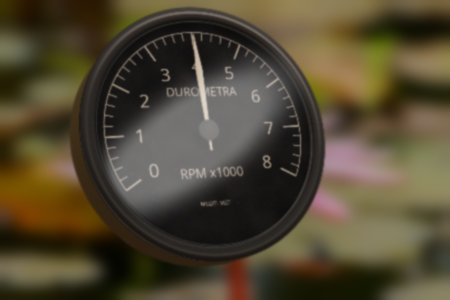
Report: **4000** rpm
